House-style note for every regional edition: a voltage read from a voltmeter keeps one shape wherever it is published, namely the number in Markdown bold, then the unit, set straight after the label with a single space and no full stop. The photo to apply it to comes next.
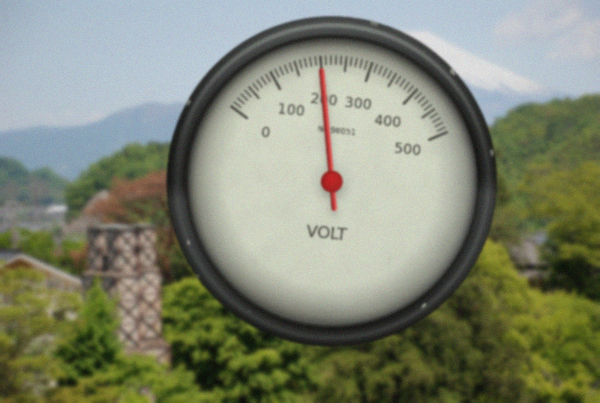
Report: **200** V
